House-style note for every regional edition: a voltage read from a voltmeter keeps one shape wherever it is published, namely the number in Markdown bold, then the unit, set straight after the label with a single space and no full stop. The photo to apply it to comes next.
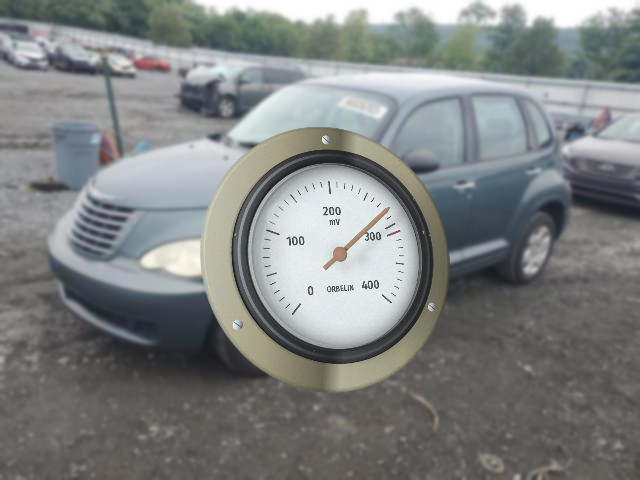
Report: **280** mV
